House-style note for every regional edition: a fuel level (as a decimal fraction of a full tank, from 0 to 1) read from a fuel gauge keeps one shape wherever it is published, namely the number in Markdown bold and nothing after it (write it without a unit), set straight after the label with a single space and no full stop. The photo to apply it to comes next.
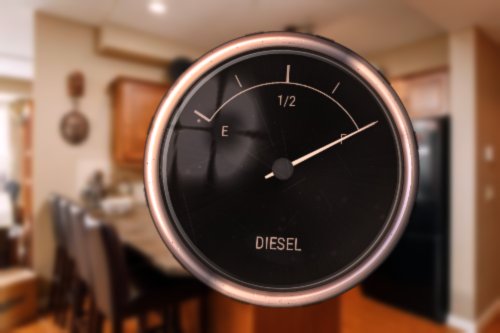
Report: **1**
